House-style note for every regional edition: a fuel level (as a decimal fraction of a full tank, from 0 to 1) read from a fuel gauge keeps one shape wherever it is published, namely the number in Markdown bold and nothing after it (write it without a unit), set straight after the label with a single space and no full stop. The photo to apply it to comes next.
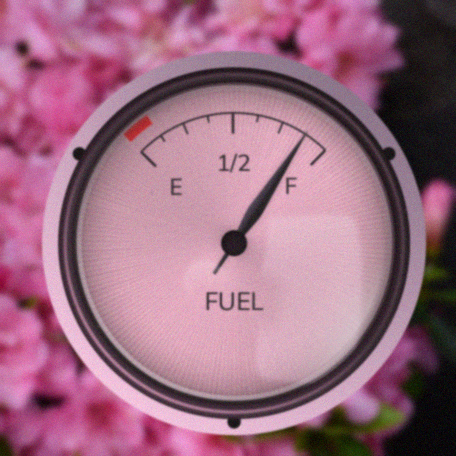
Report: **0.875**
